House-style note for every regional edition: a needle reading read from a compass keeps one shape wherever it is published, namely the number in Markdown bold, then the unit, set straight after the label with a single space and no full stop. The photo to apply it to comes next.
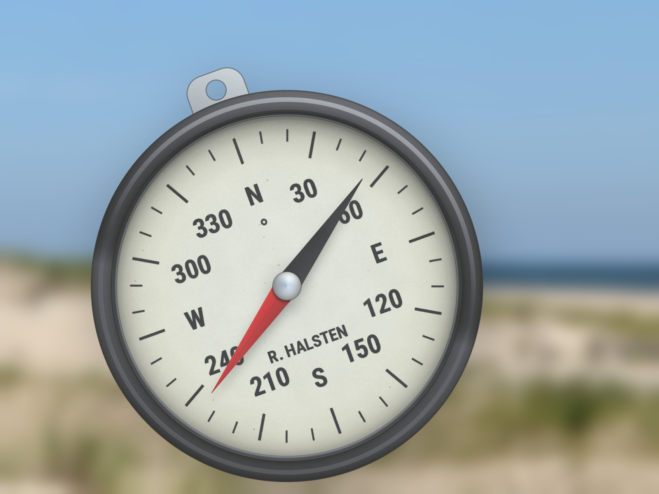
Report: **235** °
